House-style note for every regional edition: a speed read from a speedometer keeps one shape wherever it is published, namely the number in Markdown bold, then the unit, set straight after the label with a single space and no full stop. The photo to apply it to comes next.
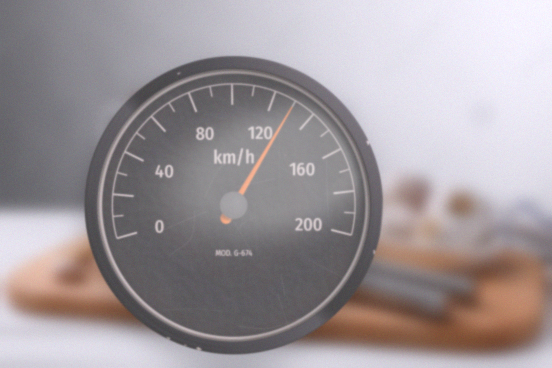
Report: **130** km/h
